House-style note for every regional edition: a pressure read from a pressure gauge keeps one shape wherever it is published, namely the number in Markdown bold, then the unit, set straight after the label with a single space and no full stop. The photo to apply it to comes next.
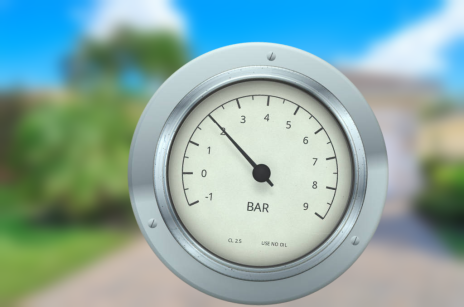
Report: **2** bar
